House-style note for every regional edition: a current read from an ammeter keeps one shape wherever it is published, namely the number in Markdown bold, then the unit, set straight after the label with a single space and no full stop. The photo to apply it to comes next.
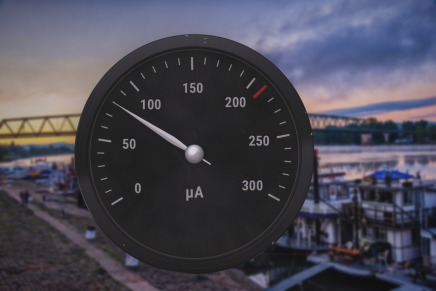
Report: **80** µA
